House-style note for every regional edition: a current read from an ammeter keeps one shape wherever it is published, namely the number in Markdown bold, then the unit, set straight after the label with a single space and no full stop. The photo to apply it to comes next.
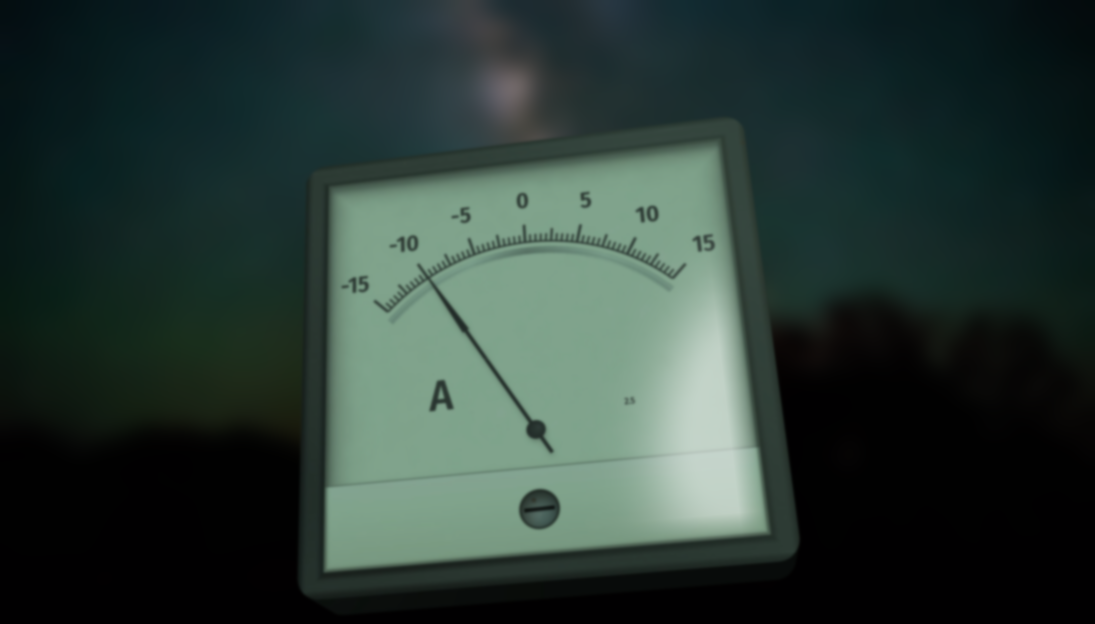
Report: **-10** A
